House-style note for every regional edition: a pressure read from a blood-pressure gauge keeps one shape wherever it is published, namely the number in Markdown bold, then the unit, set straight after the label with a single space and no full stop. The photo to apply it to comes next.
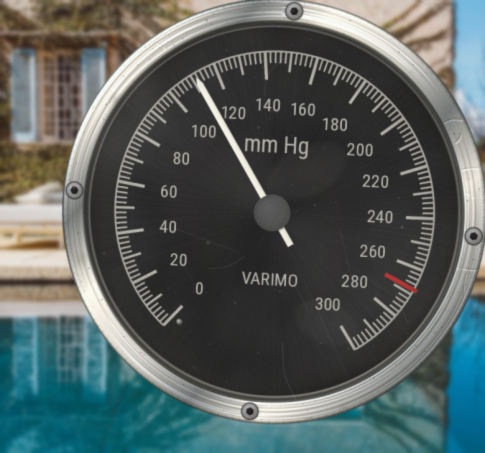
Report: **112** mmHg
